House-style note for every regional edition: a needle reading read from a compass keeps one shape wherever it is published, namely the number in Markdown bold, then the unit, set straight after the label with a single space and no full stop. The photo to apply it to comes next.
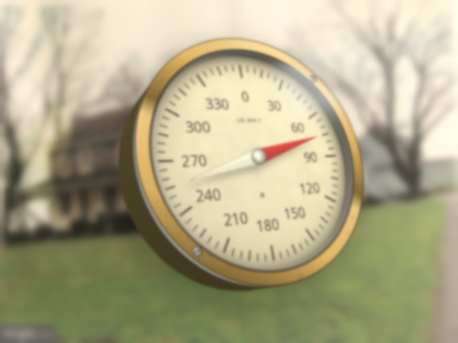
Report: **75** °
